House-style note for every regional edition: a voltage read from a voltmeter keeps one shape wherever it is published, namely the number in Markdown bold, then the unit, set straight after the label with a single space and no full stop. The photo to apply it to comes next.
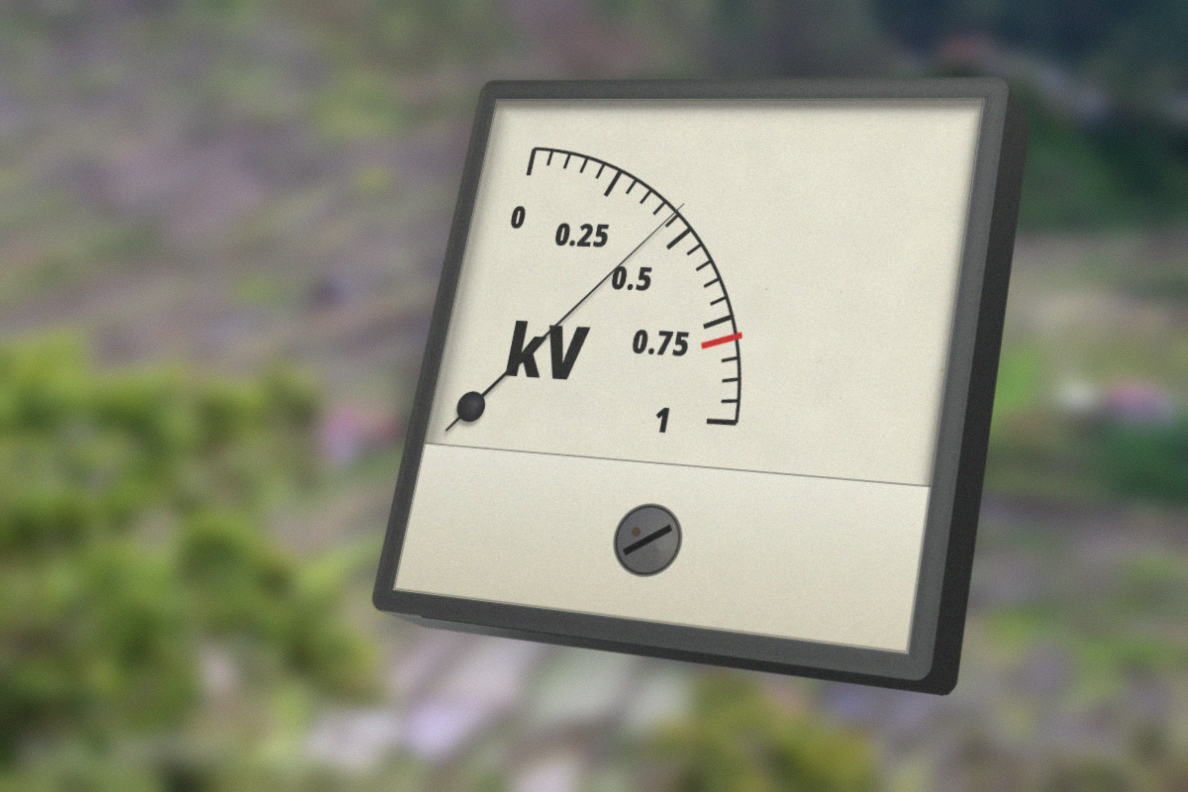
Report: **0.45** kV
